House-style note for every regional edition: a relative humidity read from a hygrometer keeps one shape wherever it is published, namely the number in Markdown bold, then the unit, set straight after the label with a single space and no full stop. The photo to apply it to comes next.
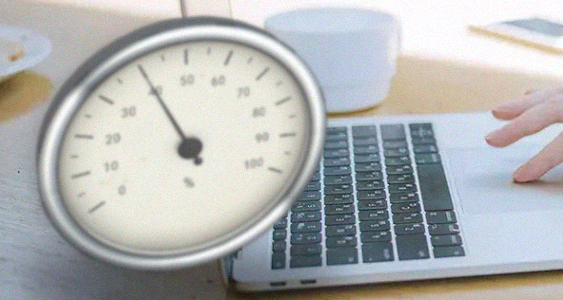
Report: **40** %
